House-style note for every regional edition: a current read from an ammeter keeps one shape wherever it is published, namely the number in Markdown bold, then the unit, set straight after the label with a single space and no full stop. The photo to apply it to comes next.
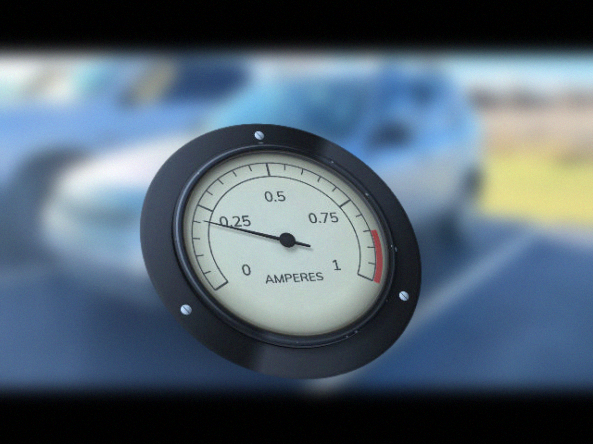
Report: **0.2** A
